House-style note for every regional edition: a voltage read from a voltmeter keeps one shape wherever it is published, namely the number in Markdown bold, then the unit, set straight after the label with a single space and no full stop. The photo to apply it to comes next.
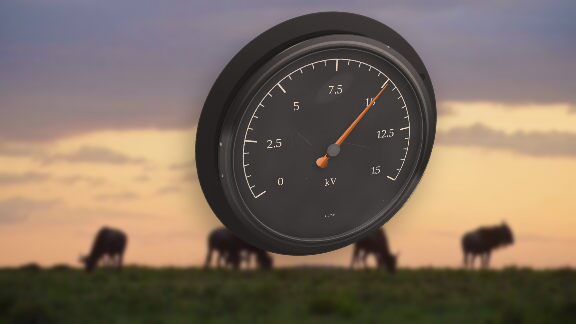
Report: **10** kV
